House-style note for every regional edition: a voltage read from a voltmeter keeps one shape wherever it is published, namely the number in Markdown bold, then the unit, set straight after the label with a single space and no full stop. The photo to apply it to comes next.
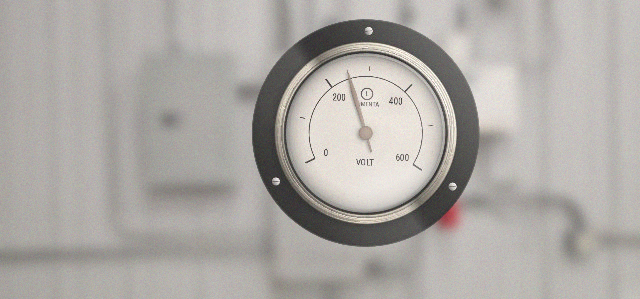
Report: **250** V
